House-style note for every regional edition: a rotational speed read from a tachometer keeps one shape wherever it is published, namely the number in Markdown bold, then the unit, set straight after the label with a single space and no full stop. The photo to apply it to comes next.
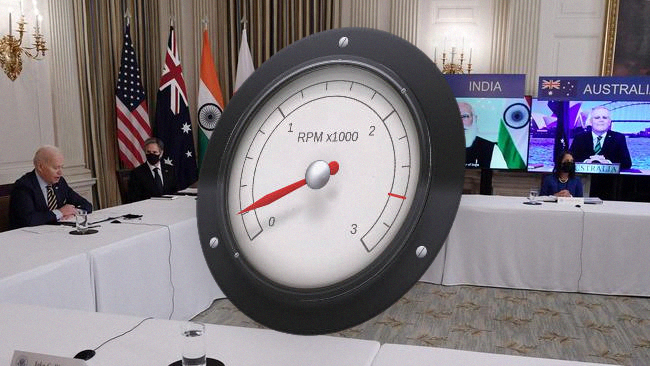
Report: **200** rpm
